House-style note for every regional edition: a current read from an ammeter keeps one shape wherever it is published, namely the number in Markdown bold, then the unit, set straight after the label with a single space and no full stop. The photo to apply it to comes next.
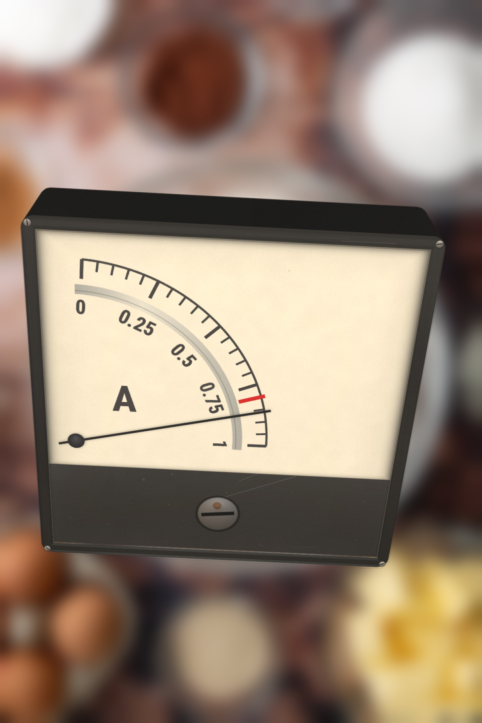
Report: **0.85** A
